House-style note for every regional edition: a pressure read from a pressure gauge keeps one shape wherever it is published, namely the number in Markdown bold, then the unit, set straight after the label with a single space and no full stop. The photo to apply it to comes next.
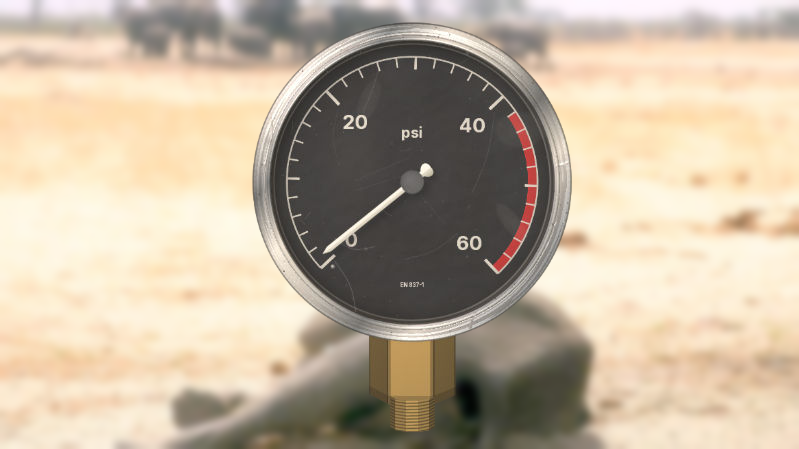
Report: **1** psi
